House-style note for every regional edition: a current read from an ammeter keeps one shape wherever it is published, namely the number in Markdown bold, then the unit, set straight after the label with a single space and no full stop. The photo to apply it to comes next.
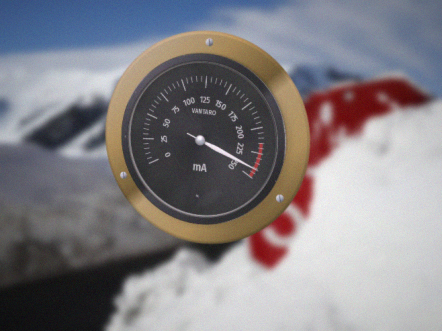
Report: **240** mA
